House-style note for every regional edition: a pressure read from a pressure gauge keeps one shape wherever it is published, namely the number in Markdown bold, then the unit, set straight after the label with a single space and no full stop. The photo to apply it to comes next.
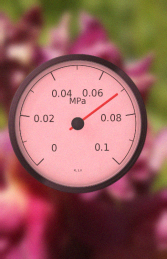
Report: **0.07** MPa
